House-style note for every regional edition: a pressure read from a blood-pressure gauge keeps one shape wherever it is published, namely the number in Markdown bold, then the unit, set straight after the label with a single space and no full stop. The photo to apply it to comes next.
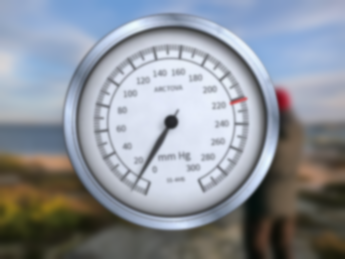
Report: **10** mmHg
